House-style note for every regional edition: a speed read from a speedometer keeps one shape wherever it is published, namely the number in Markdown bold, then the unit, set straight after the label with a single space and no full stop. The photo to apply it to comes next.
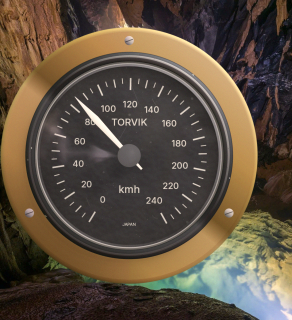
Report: **85** km/h
